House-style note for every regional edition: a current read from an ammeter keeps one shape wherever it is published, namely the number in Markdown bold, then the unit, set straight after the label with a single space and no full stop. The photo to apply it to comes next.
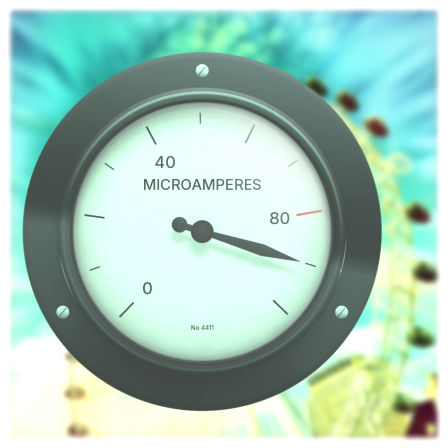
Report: **90** µA
